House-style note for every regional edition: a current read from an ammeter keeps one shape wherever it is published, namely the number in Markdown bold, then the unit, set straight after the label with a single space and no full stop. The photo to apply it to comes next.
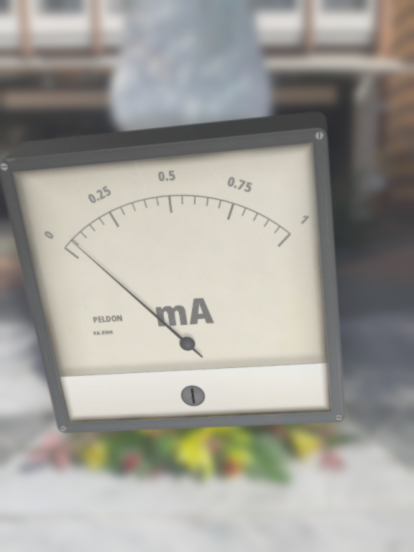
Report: **0.05** mA
